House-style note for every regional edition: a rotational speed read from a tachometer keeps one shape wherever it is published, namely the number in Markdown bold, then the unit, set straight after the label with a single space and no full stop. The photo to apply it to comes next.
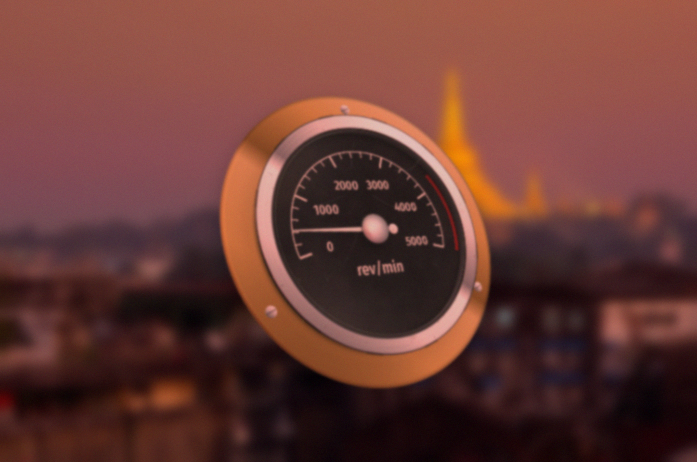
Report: **400** rpm
